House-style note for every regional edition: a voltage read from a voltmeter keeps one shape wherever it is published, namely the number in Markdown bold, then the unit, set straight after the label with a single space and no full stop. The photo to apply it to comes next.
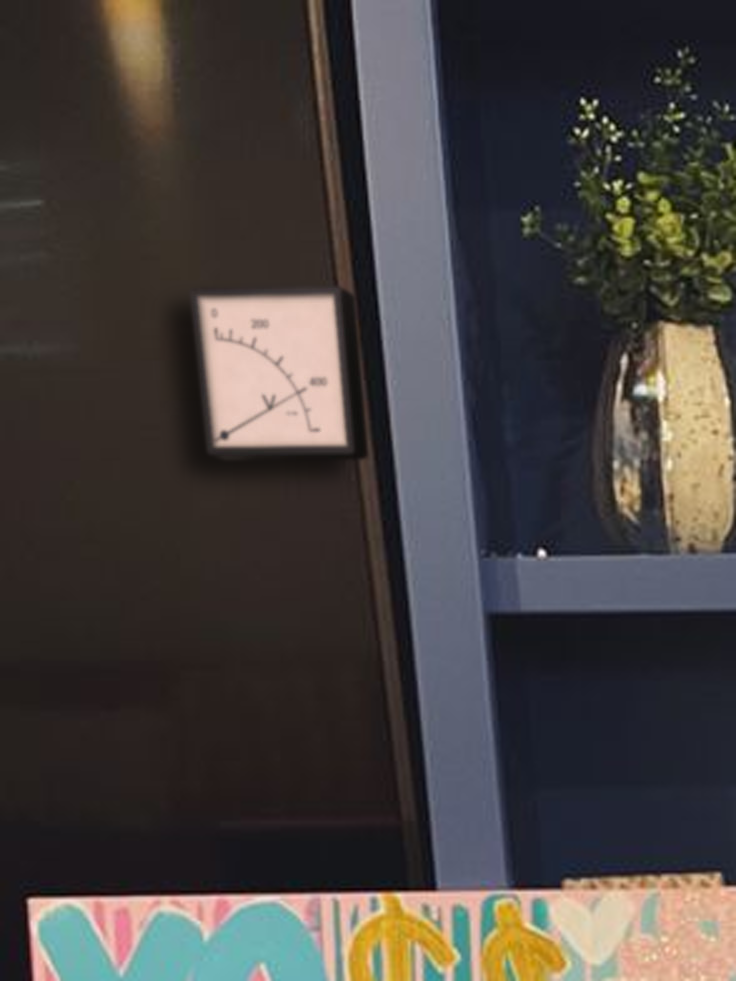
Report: **400** V
